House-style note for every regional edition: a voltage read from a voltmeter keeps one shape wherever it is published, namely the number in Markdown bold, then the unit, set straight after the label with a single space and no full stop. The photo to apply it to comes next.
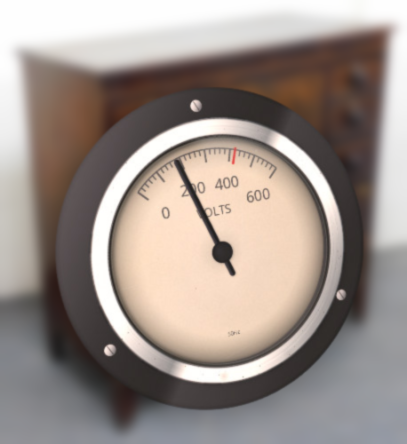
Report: **180** V
